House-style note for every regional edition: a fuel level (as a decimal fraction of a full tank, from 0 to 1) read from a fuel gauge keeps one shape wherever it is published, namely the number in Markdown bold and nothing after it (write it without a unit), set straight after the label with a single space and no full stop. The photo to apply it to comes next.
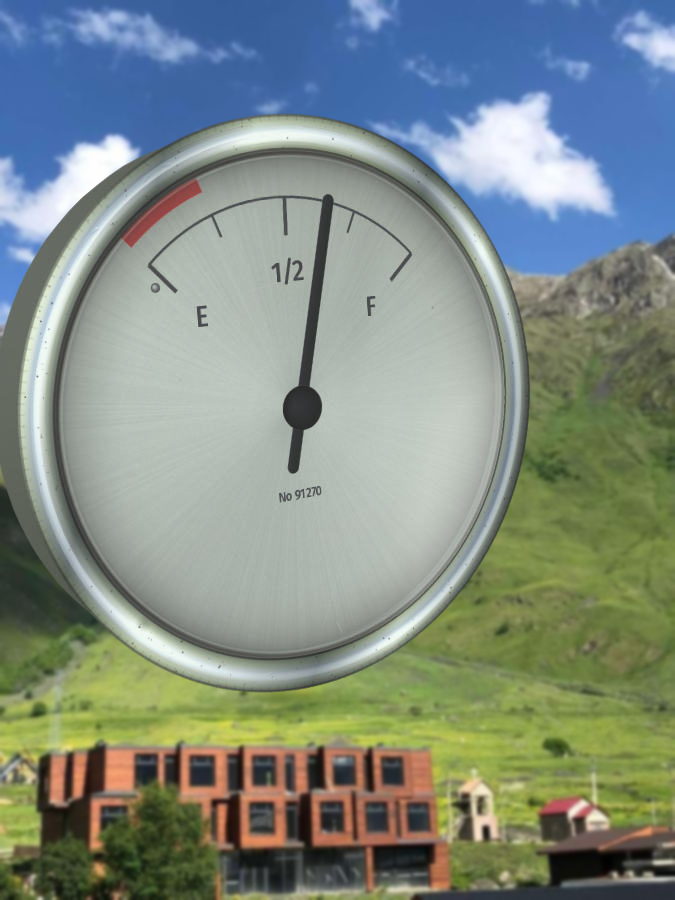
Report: **0.625**
